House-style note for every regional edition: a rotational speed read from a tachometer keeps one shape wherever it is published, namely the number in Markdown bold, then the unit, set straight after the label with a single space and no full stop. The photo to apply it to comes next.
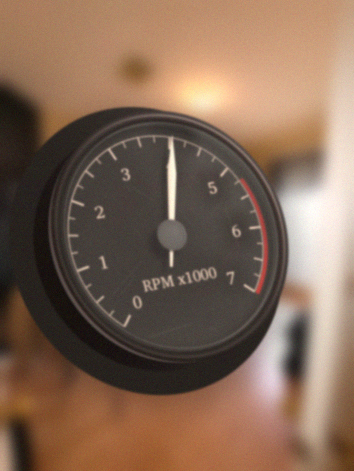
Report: **4000** rpm
